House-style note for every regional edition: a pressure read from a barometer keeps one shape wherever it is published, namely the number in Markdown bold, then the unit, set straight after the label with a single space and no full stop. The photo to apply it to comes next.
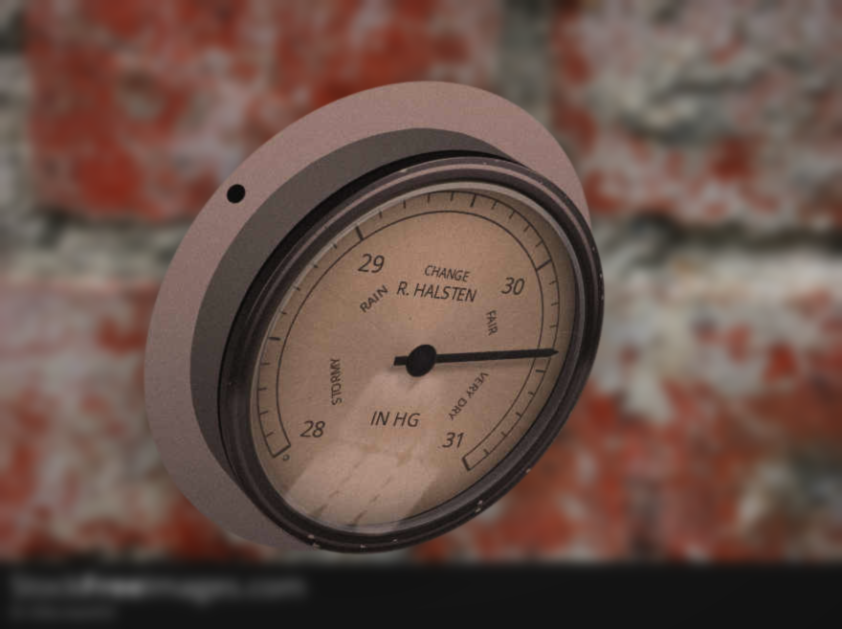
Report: **30.4** inHg
